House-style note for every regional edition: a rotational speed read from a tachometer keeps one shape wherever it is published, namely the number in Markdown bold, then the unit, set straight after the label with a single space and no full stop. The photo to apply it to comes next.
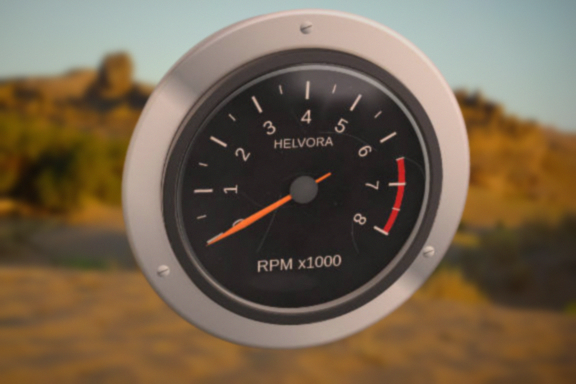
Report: **0** rpm
